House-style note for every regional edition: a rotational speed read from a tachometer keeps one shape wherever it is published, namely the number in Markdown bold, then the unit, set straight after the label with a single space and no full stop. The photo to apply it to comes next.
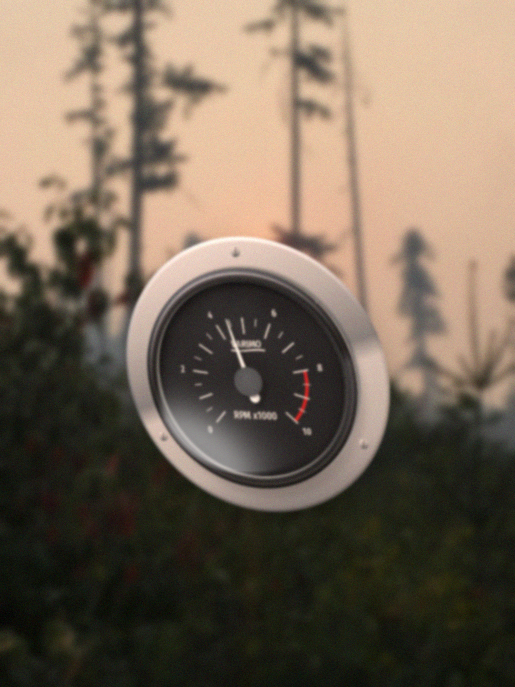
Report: **4500** rpm
